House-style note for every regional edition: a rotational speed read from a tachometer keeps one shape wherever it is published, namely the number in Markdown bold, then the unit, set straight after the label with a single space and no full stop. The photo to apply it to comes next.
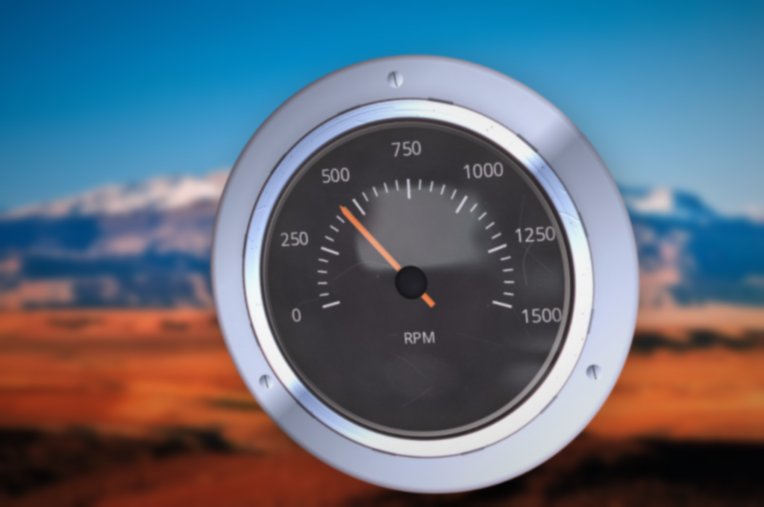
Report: **450** rpm
